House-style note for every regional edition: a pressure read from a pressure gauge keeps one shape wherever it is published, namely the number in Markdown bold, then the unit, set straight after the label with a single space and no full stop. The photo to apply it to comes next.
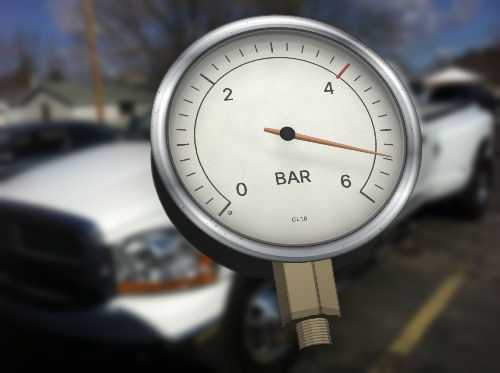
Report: **5.4** bar
